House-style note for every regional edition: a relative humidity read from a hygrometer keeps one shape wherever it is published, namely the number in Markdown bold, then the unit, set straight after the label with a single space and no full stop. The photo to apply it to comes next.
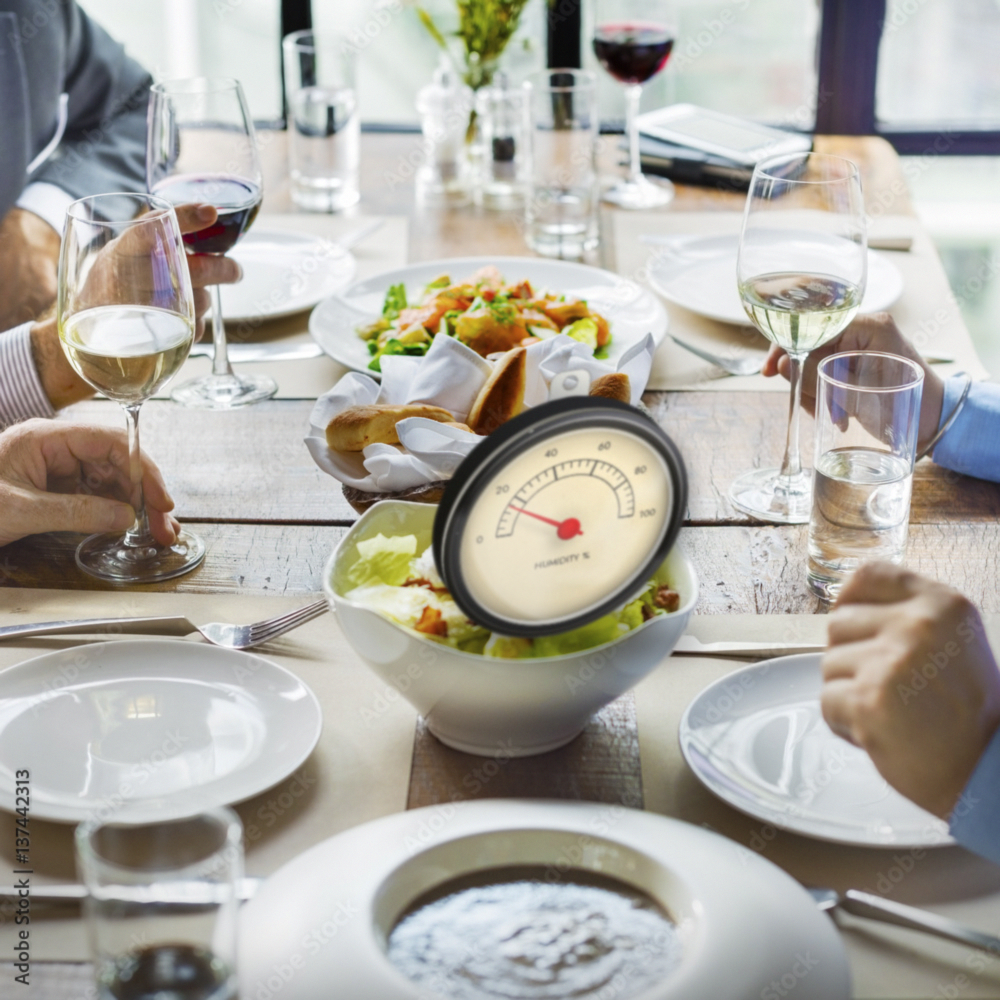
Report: **16** %
